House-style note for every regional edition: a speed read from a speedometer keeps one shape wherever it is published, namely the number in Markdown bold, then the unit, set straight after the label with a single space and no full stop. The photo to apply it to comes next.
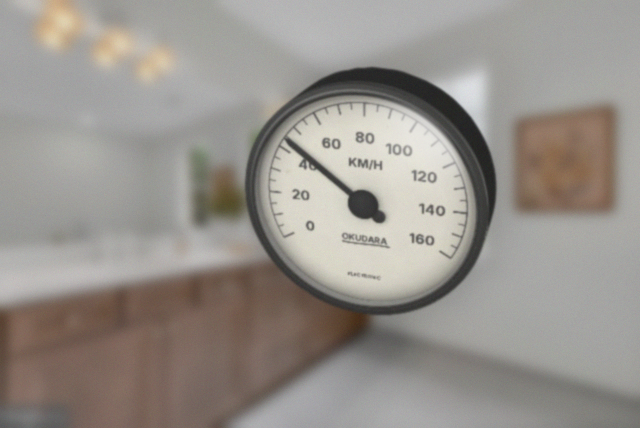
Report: **45** km/h
